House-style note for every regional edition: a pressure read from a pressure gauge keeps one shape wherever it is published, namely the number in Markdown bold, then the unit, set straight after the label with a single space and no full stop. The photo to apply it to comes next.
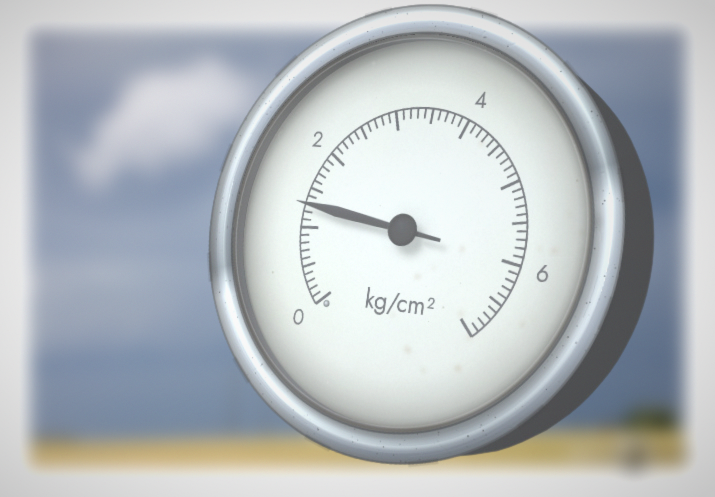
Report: **1.3** kg/cm²
